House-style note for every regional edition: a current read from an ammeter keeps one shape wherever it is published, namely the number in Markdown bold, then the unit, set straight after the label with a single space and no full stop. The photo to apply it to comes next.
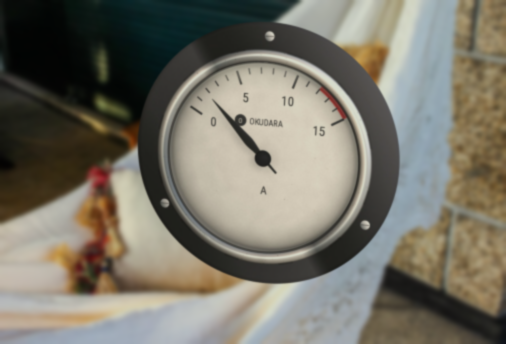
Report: **2** A
